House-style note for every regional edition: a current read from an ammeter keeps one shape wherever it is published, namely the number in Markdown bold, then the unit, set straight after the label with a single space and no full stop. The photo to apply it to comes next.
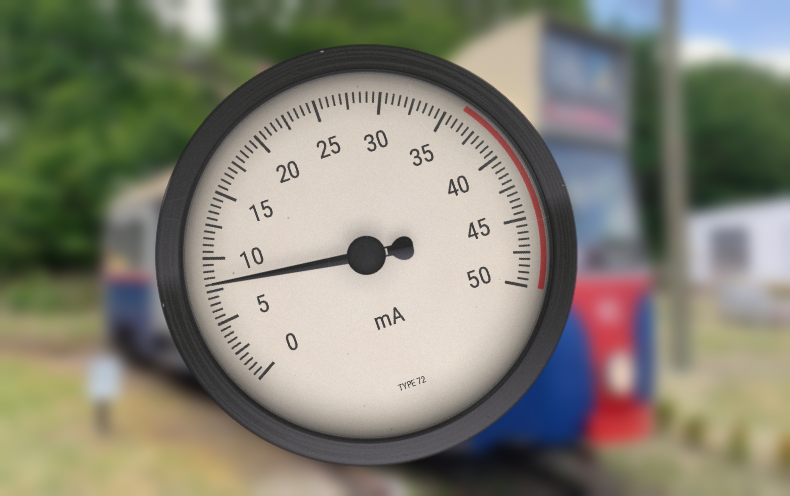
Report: **8** mA
